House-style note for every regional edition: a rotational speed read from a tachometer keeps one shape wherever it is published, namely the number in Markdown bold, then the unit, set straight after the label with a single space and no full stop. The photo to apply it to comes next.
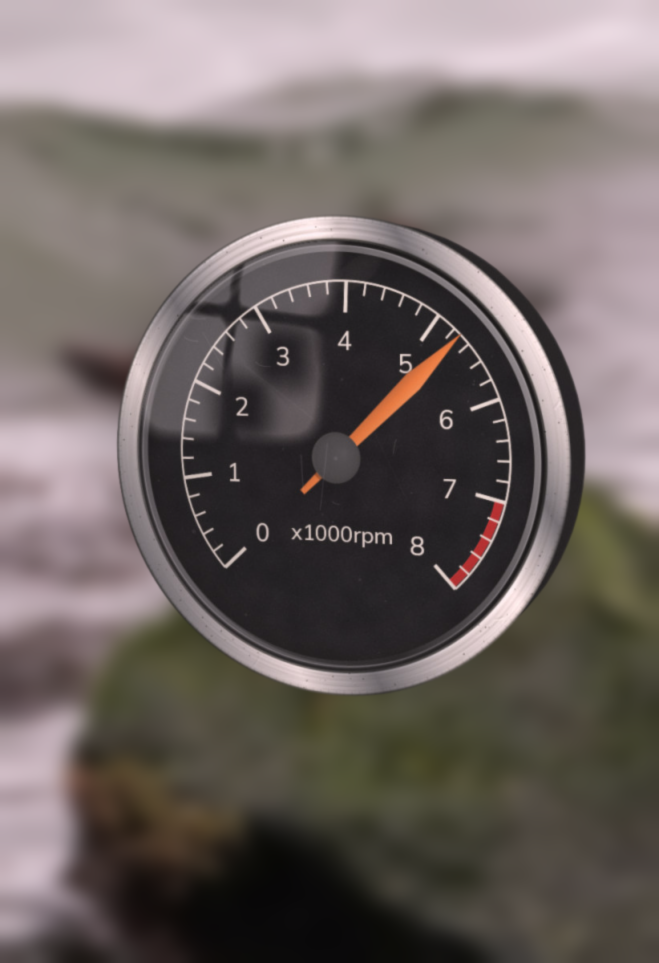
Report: **5300** rpm
